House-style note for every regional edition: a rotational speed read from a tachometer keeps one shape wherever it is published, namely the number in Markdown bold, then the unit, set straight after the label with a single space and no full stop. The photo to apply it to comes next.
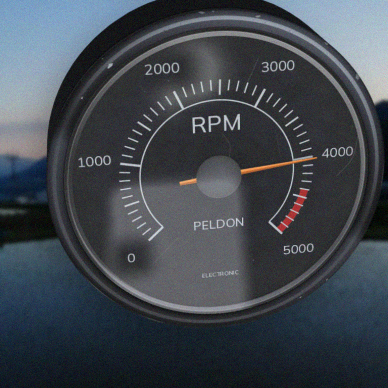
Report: **4000** rpm
